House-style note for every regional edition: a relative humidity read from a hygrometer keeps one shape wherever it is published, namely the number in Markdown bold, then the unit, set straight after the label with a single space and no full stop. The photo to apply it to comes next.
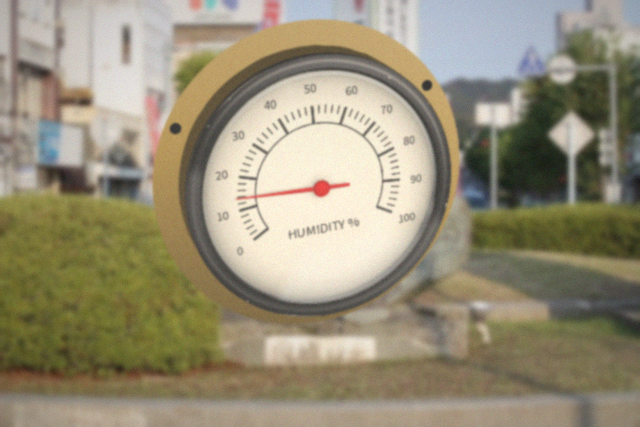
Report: **14** %
